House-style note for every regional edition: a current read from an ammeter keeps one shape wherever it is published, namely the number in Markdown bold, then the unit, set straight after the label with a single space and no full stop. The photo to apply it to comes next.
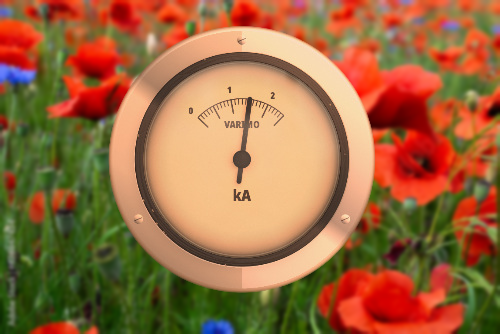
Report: **1.5** kA
